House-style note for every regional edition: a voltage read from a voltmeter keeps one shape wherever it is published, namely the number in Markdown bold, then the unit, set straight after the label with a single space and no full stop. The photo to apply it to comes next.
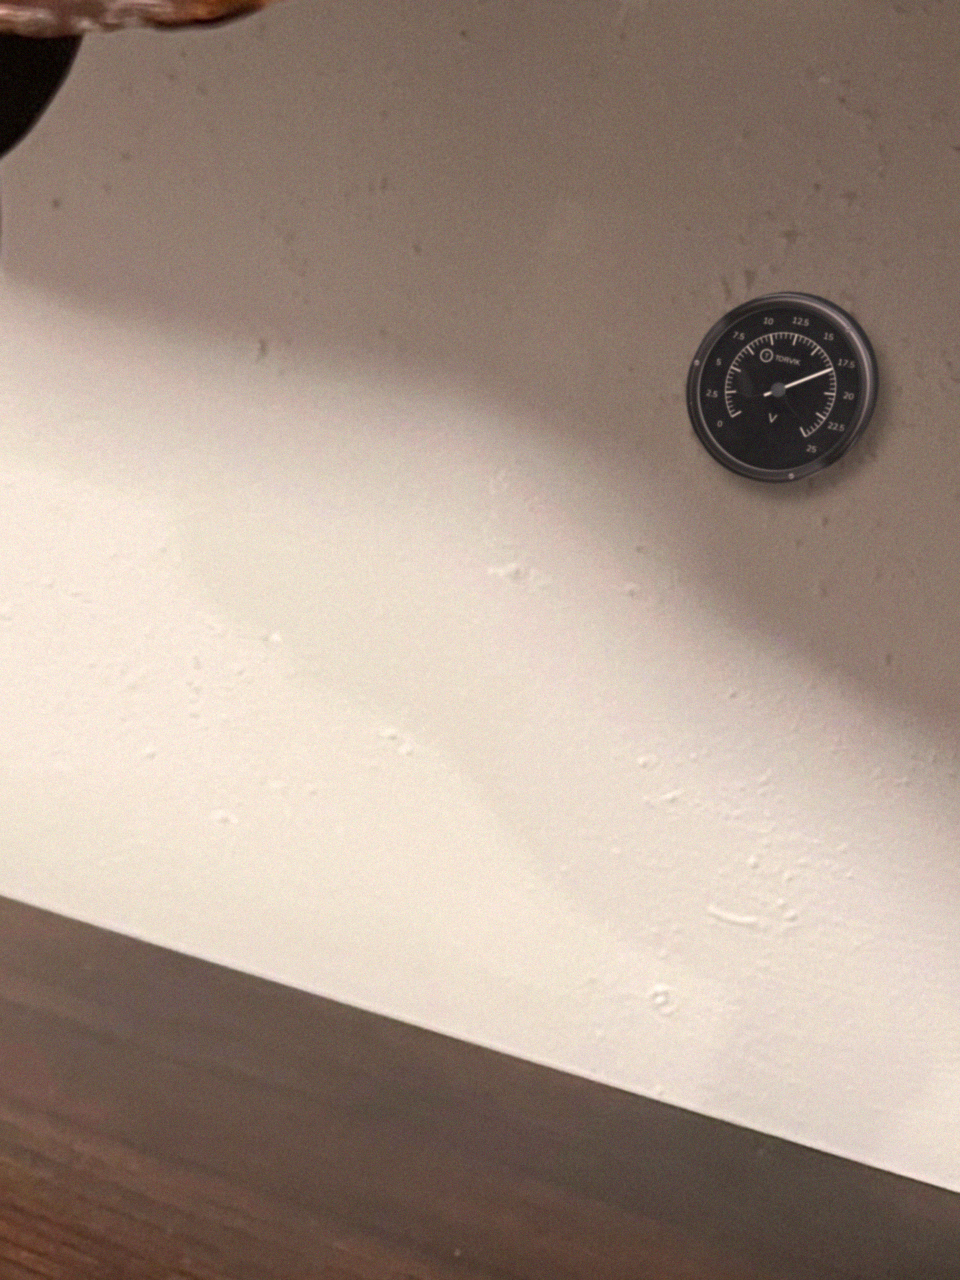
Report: **17.5** V
